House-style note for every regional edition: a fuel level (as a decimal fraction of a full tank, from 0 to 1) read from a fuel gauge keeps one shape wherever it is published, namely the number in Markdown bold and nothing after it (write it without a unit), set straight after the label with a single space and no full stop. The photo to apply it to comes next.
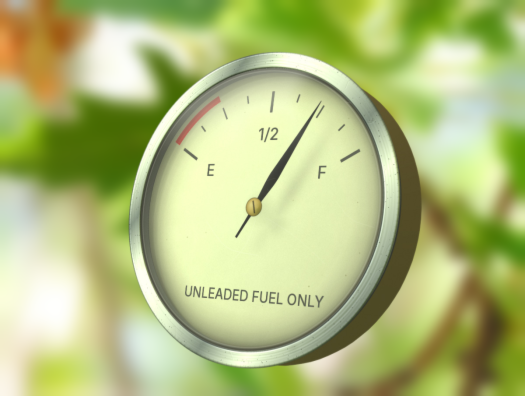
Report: **0.75**
